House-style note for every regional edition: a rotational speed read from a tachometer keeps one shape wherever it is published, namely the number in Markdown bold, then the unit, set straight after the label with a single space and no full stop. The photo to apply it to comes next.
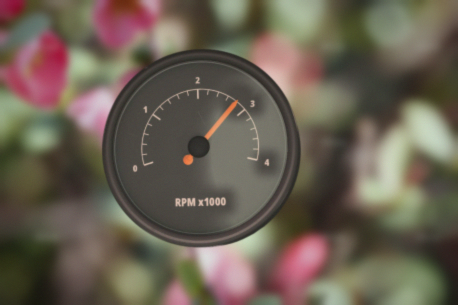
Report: **2800** rpm
